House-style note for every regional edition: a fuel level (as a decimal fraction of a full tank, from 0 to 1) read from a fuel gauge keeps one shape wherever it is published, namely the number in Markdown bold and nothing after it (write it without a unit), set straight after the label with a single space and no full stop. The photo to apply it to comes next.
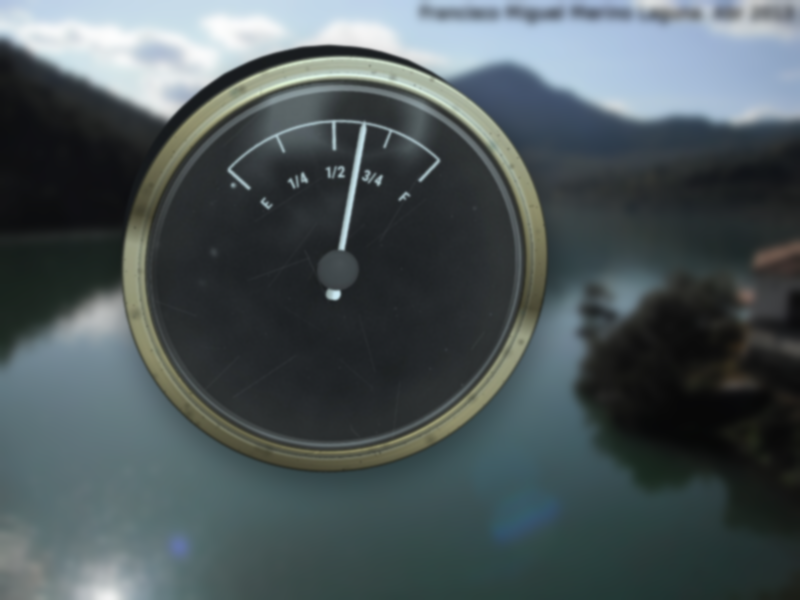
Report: **0.625**
